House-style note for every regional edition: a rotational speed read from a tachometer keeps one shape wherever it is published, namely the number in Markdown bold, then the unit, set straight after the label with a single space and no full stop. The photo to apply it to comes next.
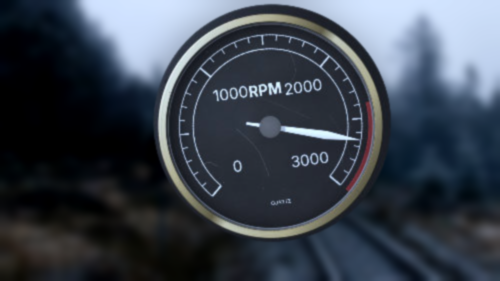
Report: **2650** rpm
